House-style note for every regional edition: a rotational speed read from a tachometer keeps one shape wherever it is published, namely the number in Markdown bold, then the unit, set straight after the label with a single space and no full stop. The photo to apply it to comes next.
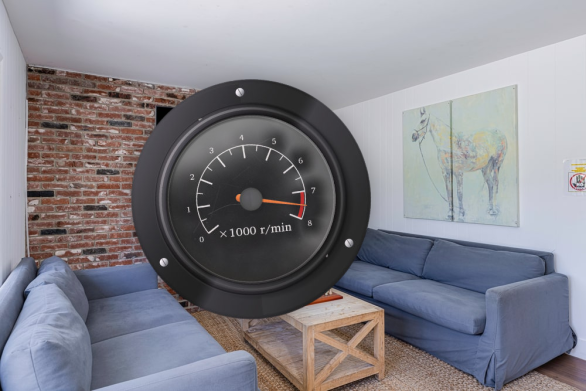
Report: **7500** rpm
